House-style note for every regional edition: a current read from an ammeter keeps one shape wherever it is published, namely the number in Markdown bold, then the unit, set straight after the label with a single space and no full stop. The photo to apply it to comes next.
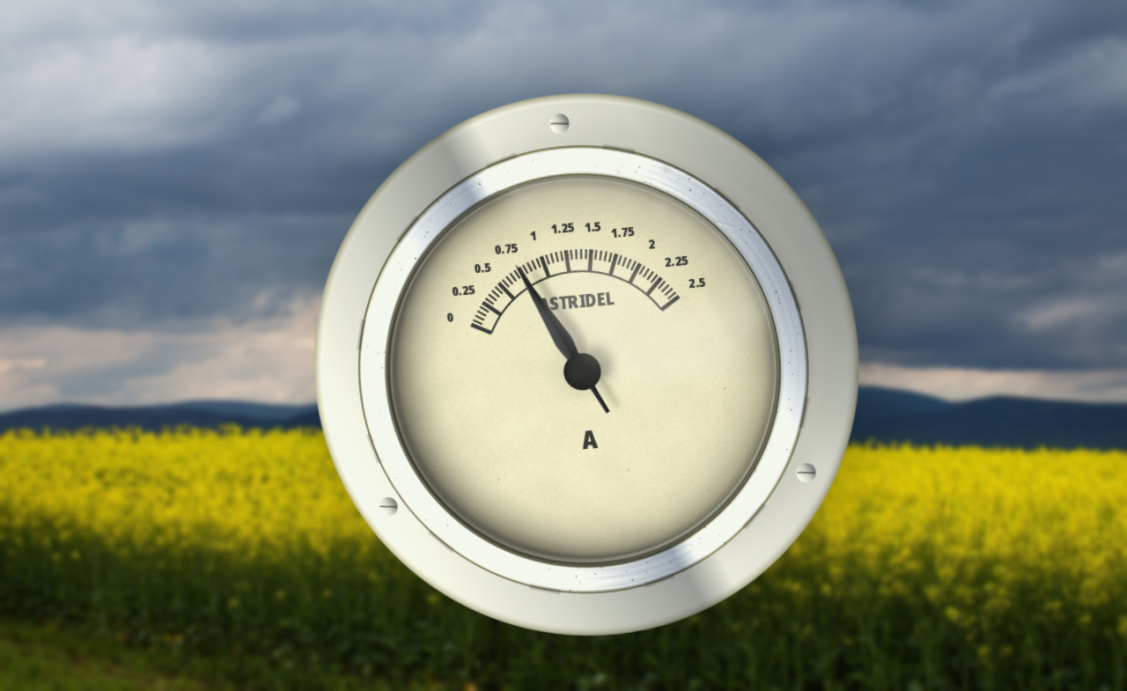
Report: **0.75** A
